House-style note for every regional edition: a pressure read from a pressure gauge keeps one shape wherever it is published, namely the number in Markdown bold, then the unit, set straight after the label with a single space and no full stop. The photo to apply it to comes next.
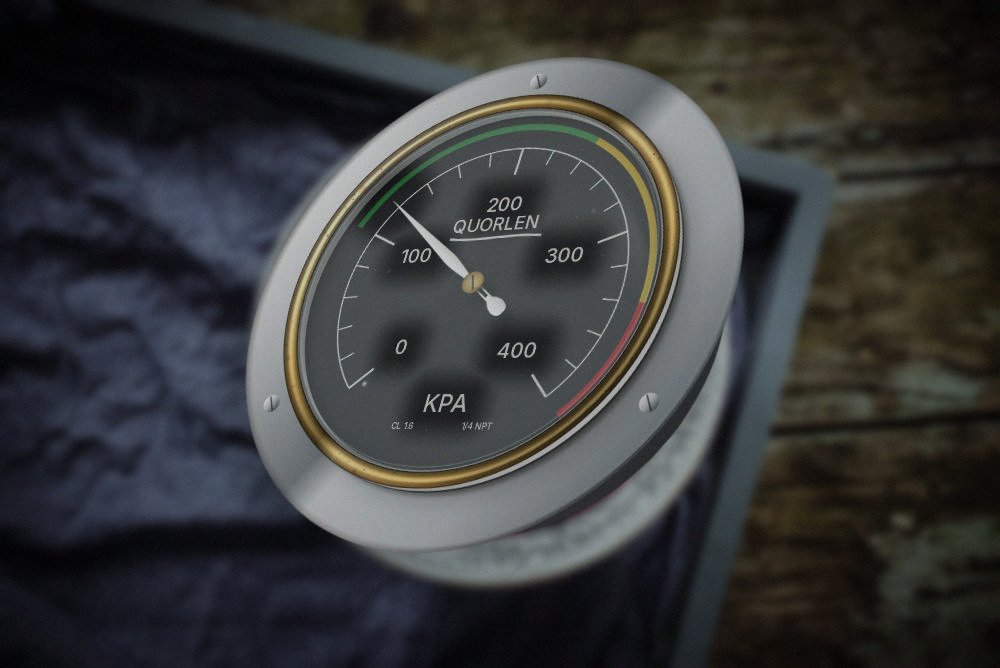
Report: **120** kPa
